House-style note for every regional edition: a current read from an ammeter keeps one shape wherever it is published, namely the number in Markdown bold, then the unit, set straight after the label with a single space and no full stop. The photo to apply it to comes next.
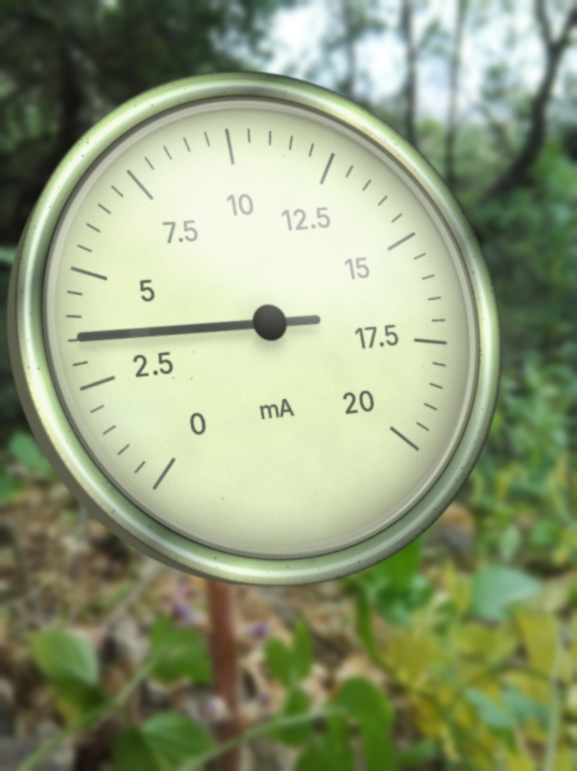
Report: **3.5** mA
